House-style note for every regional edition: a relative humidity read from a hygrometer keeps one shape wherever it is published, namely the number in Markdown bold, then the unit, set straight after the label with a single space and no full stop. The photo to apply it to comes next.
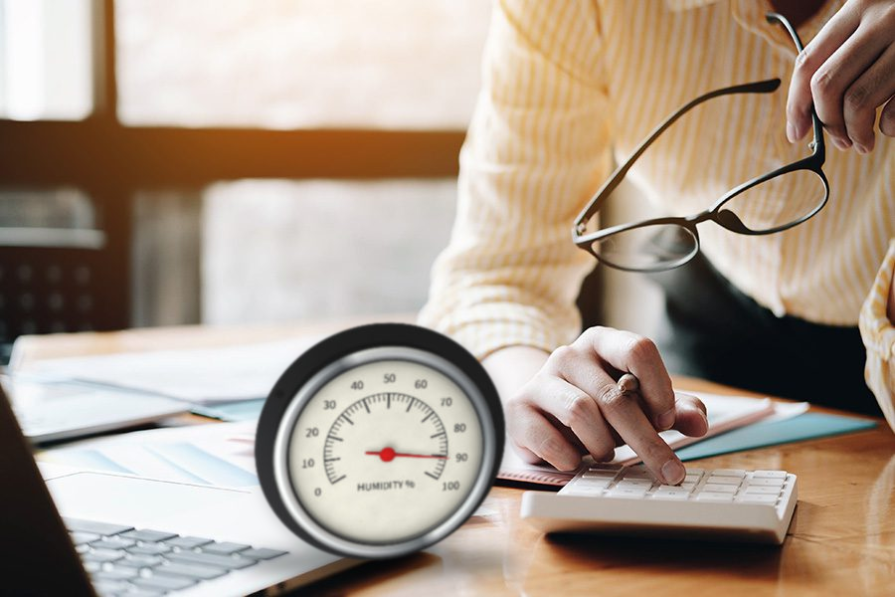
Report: **90** %
